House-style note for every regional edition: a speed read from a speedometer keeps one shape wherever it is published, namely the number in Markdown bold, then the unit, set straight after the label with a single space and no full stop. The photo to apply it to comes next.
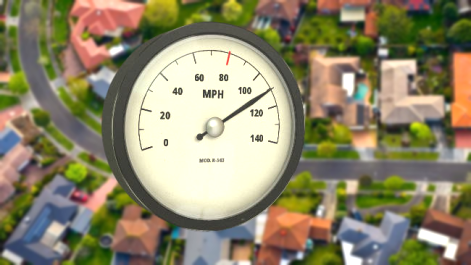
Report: **110** mph
